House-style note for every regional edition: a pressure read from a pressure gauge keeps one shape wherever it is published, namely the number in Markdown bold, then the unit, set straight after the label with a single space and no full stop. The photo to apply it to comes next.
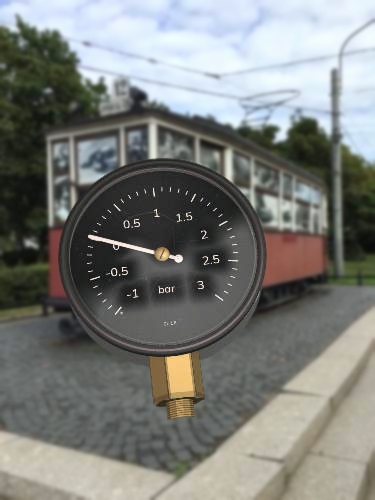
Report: **0** bar
